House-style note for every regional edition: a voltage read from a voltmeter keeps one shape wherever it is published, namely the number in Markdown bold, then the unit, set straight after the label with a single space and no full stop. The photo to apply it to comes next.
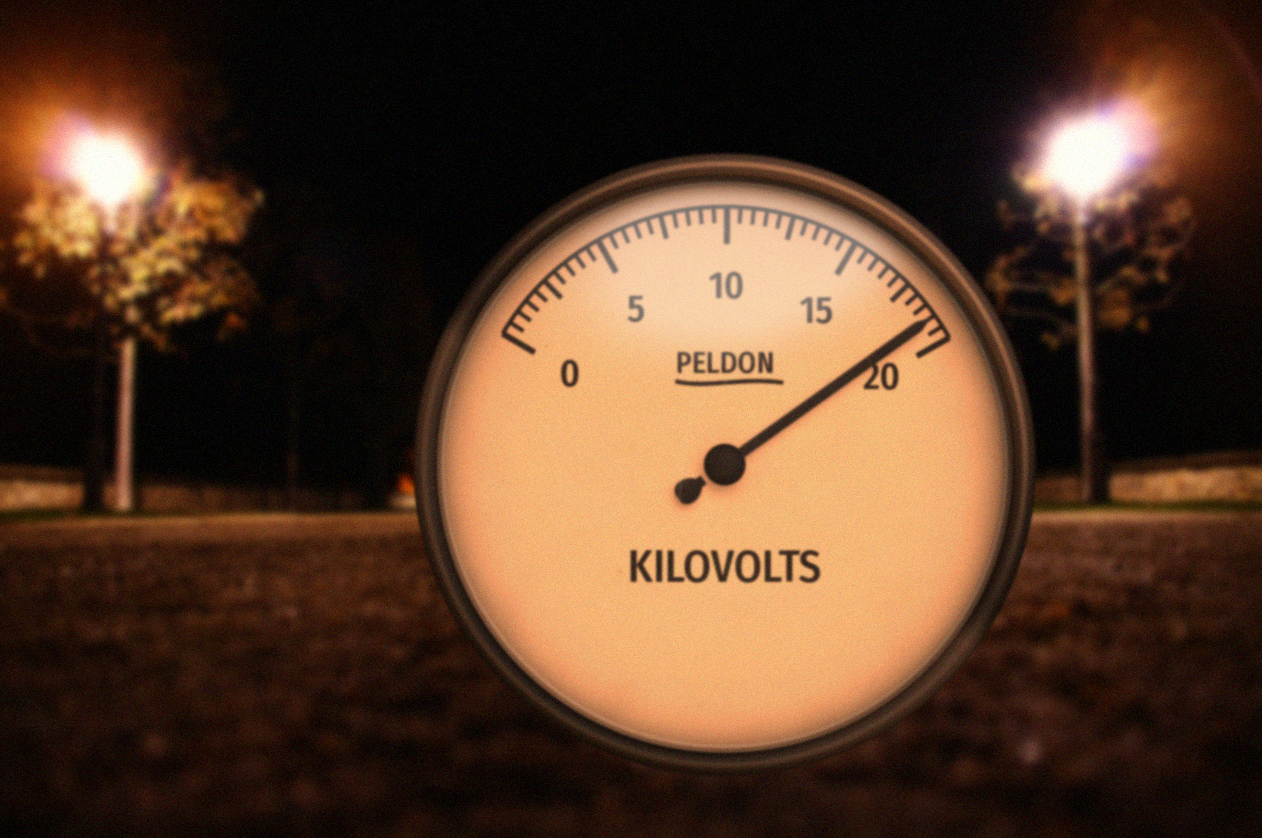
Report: **19** kV
